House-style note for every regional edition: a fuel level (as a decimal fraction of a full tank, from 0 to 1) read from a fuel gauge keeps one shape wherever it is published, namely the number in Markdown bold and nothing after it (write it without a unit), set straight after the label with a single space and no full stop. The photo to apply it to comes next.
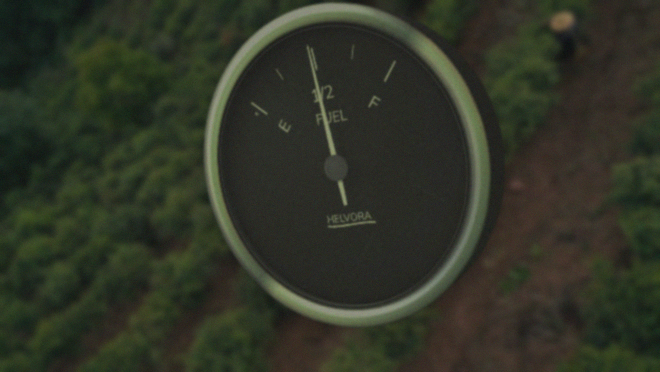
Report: **0.5**
